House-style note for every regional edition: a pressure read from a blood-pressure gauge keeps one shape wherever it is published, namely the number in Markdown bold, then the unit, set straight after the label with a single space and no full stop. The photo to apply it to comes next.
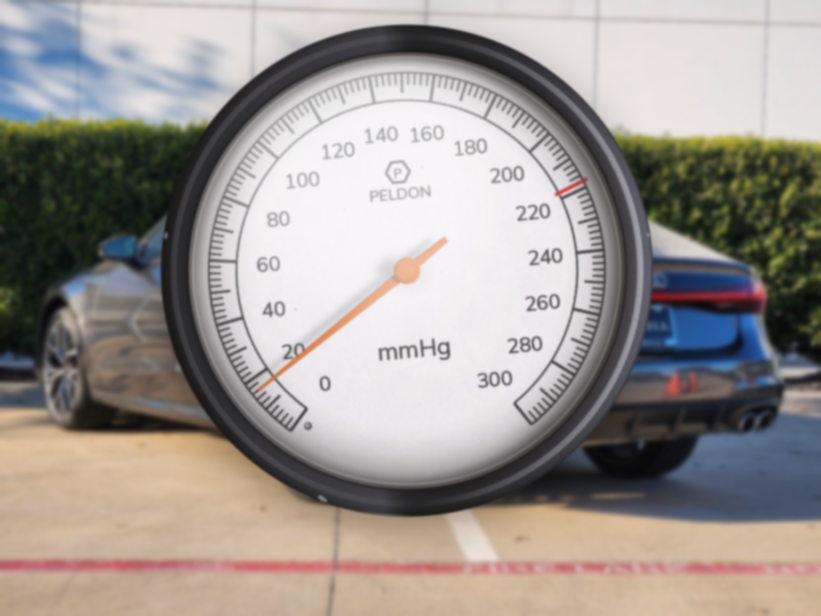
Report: **16** mmHg
